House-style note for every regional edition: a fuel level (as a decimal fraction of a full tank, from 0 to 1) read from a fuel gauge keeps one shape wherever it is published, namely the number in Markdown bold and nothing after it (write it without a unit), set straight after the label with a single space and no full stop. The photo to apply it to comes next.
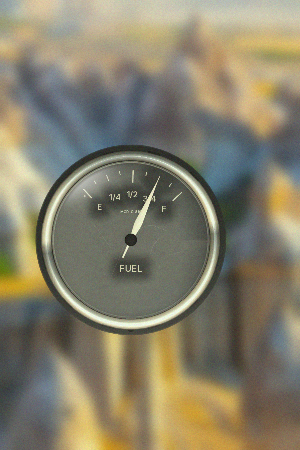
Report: **0.75**
